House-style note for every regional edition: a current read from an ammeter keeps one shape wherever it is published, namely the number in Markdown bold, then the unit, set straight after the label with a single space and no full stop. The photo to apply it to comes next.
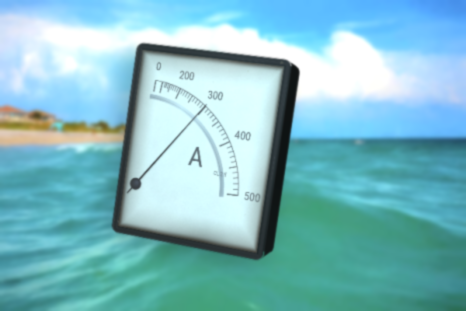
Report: **300** A
